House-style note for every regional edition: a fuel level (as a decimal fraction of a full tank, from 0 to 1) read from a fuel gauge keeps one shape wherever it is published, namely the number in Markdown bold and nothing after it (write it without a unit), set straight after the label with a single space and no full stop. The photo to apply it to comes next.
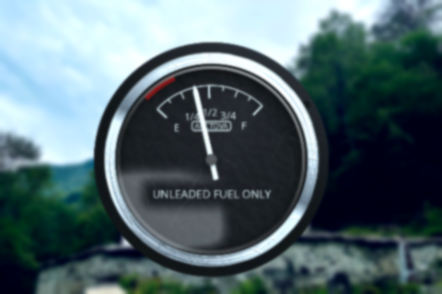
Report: **0.375**
